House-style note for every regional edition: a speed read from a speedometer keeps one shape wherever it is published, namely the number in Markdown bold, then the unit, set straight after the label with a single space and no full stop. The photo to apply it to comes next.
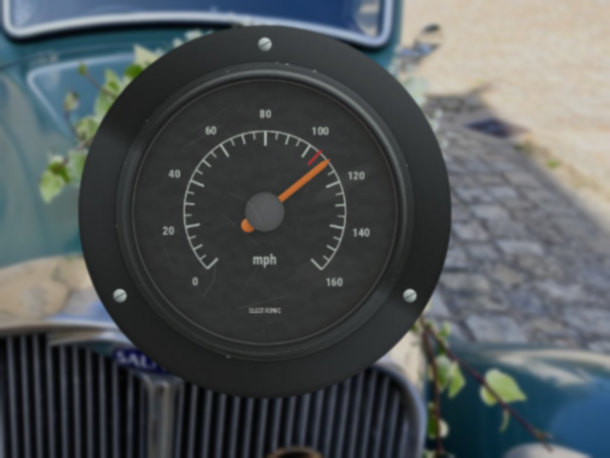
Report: **110** mph
